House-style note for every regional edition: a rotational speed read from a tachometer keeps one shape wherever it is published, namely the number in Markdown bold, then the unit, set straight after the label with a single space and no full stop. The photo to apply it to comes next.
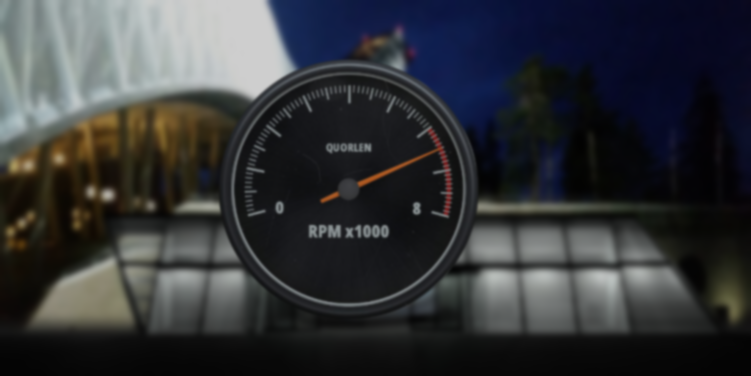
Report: **6500** rpm
